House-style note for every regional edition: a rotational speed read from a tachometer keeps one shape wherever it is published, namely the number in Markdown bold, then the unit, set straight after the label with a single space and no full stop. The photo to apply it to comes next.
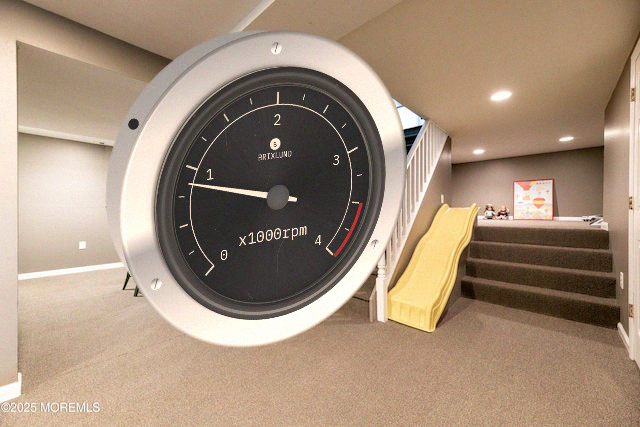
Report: **875** rpm
